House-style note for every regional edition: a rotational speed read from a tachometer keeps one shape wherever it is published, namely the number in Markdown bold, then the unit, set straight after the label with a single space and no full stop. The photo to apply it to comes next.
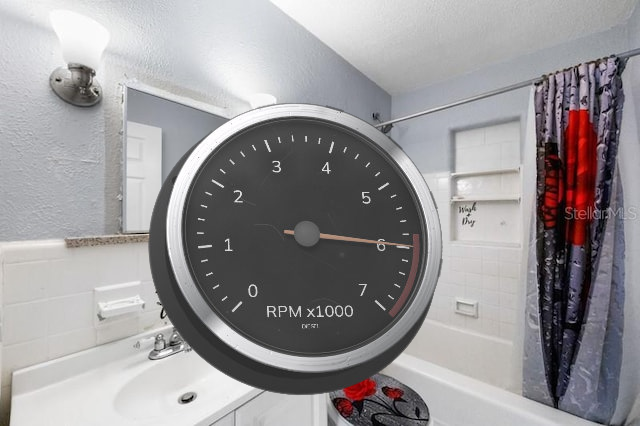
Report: **6000** rpm
